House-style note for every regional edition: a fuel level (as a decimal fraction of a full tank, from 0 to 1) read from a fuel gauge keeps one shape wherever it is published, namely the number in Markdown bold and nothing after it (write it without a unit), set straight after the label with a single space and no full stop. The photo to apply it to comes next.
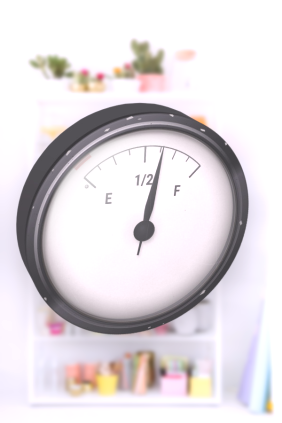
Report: **0.625**
